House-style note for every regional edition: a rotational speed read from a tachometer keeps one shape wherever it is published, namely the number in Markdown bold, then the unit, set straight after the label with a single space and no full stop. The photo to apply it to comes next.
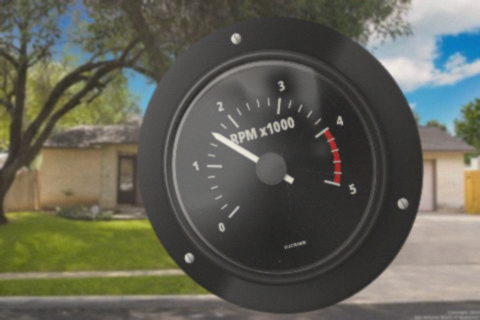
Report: **1600** rpm
